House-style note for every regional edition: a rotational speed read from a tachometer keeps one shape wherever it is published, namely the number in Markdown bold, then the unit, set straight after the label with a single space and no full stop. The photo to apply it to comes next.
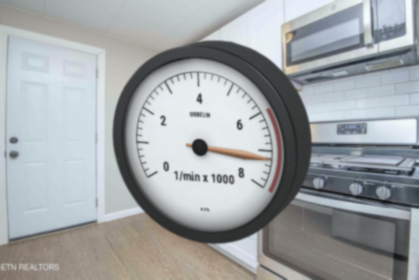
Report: **7200** rpm
